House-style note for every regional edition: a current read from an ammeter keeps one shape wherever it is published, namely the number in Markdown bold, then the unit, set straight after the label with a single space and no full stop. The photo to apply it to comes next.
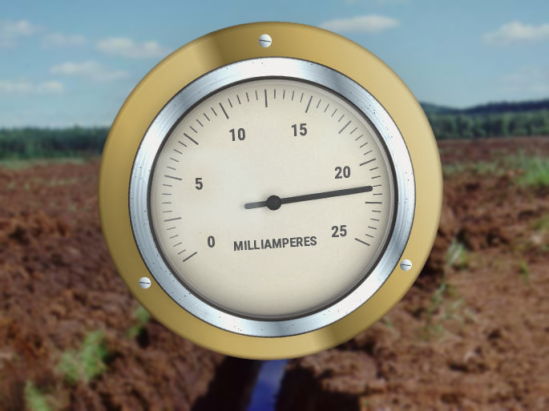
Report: **21.5** mA
